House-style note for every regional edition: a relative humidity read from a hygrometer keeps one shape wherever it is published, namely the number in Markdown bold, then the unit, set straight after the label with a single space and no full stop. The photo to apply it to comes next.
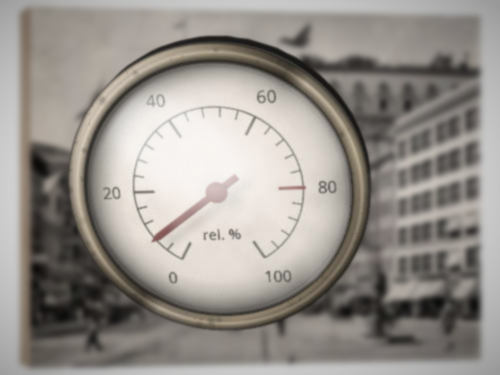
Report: **8** %
